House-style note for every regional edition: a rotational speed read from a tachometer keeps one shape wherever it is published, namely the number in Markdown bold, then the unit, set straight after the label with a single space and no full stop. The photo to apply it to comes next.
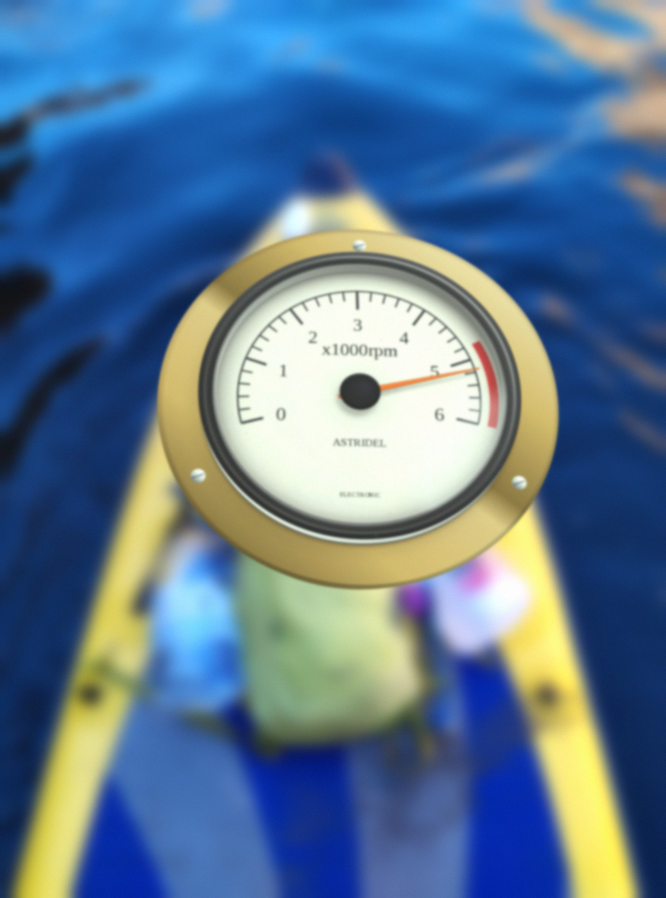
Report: **5200** rpm
